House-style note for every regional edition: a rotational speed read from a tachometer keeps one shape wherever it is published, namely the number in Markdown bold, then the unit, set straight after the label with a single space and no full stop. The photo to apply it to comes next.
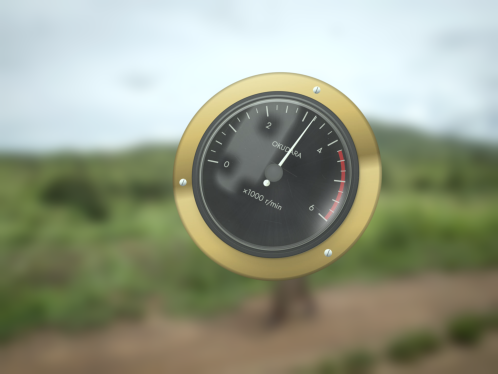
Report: **3250** rpm
